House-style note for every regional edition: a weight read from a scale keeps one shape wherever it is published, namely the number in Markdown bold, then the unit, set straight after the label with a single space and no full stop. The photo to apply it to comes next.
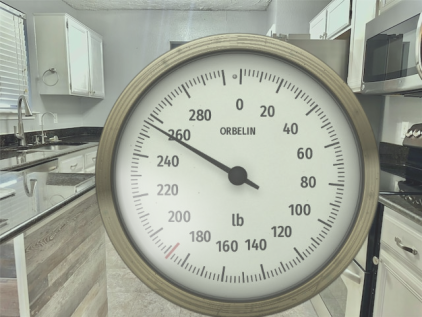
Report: **256** lb
